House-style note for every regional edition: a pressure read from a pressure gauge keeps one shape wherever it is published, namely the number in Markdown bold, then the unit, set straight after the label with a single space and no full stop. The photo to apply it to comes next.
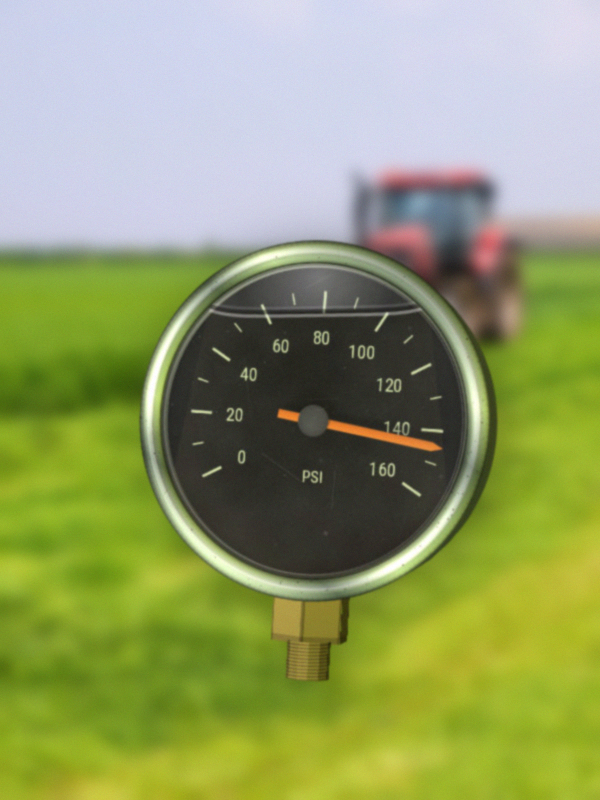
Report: **145** psi
